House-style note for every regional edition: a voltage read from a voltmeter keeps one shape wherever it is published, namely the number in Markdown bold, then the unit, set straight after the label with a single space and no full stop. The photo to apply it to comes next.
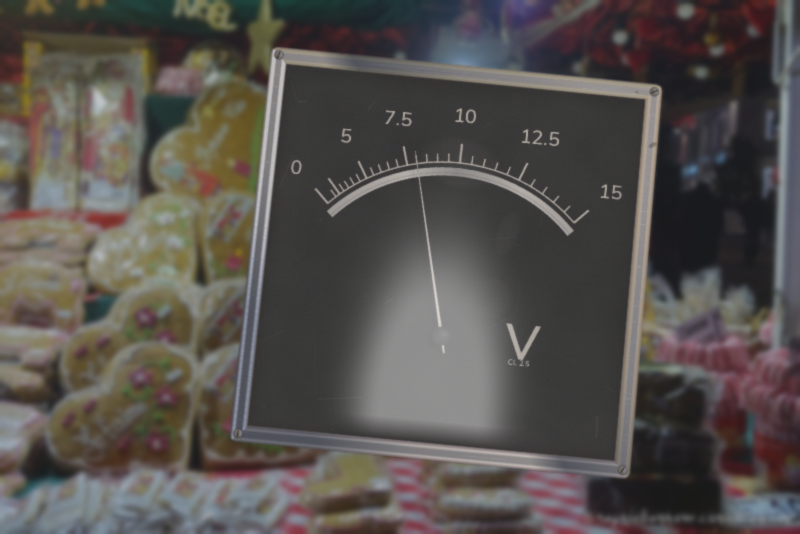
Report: **8** V
